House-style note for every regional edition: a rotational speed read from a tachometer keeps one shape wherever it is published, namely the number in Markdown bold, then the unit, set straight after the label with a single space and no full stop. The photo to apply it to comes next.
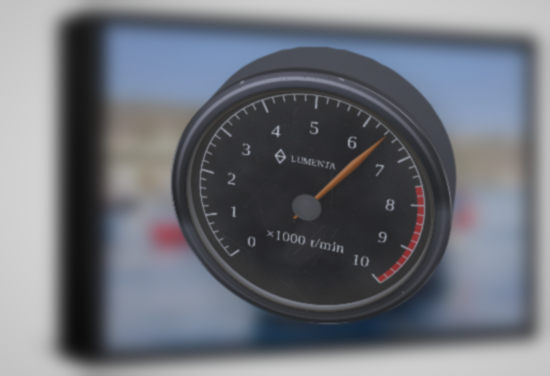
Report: **6400** rpm
